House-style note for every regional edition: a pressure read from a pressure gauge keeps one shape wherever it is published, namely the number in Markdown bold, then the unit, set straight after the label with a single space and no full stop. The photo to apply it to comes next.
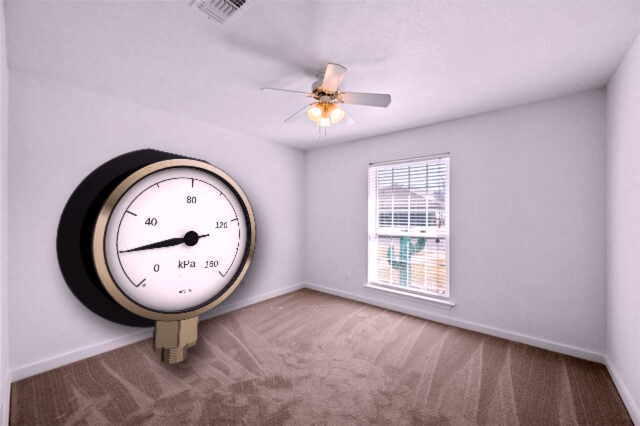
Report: **20** kPa
